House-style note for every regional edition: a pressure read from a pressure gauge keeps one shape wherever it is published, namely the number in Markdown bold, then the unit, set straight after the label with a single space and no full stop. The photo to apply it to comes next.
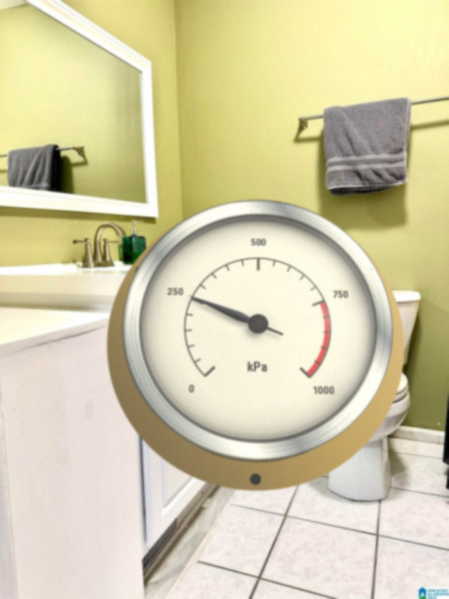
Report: **250** kPa
